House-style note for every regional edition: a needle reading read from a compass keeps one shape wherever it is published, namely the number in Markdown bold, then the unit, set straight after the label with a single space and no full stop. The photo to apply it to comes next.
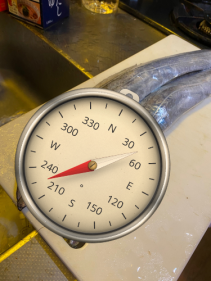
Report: **225** °
